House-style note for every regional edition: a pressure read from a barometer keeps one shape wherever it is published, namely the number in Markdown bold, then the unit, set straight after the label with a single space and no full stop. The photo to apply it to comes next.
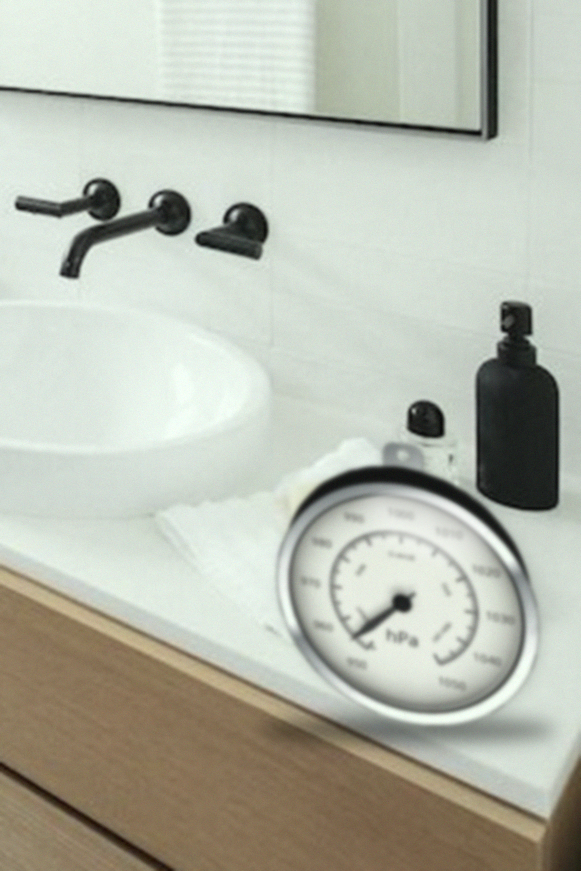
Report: **955** hPa
